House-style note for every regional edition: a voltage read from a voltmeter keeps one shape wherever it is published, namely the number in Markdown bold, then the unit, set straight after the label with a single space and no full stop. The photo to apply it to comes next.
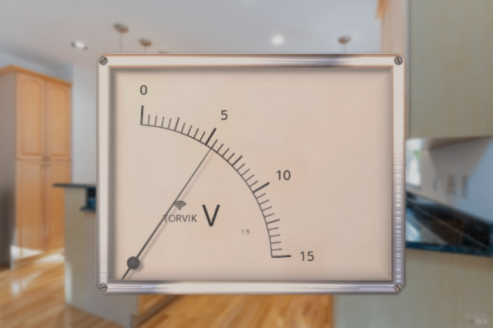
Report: **5.5** V
